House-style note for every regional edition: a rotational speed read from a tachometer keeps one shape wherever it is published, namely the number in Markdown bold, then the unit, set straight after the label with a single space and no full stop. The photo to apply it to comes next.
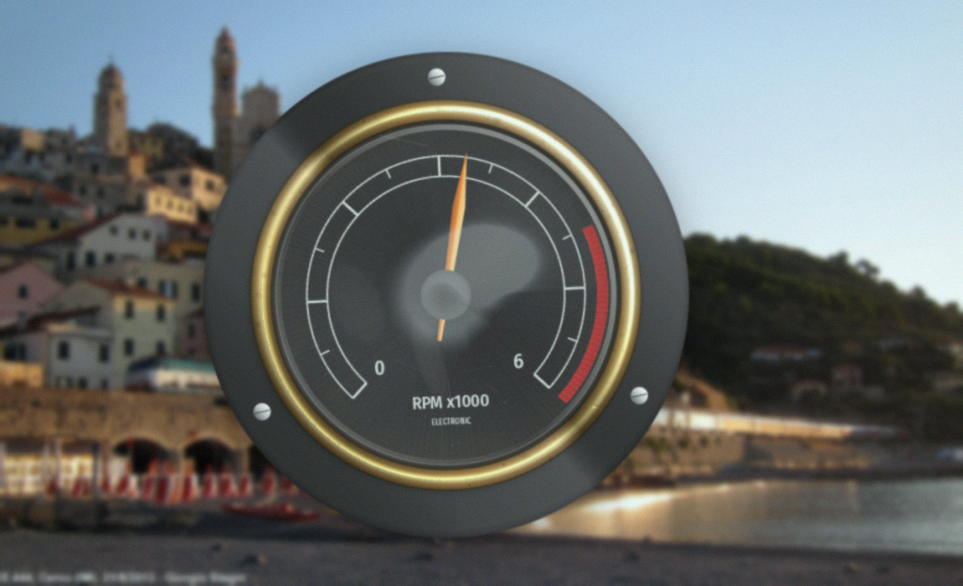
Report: **3250** rpm
